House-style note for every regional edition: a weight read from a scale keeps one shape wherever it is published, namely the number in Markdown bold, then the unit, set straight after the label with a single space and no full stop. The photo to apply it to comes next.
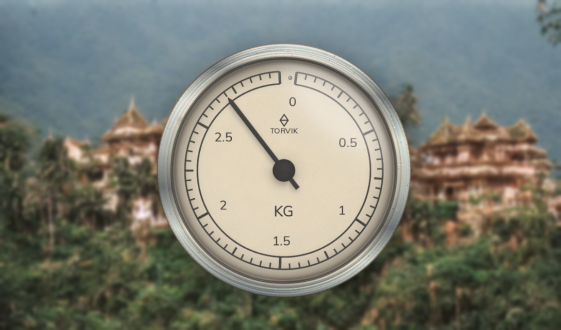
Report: **2.7** kg
